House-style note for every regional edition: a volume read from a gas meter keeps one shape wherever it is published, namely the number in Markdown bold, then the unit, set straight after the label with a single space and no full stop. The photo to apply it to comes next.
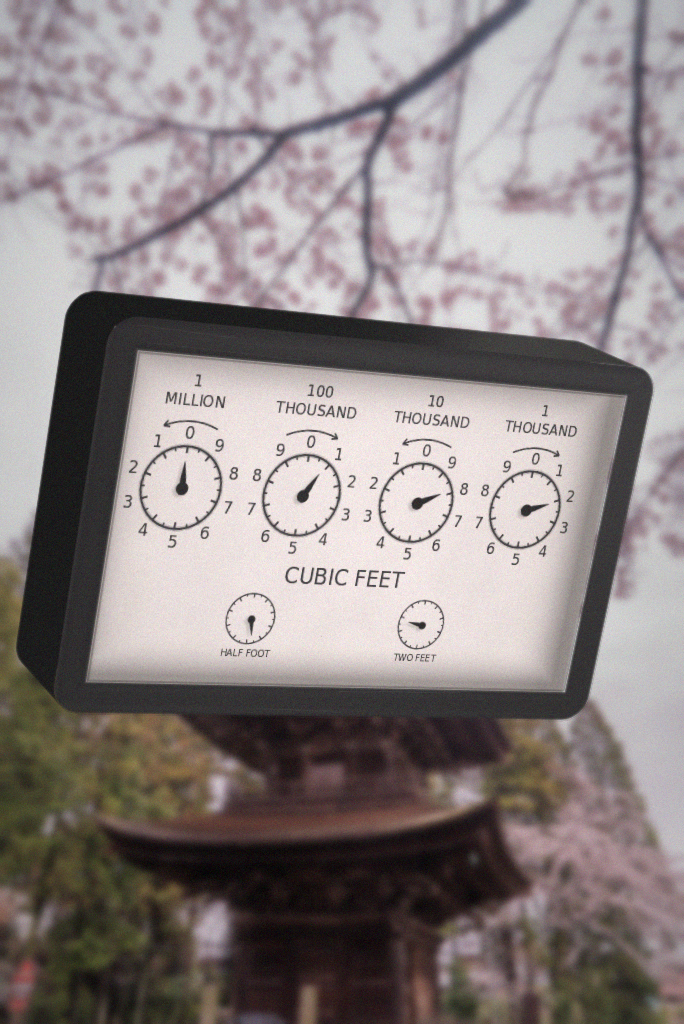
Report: **8200** ft³
